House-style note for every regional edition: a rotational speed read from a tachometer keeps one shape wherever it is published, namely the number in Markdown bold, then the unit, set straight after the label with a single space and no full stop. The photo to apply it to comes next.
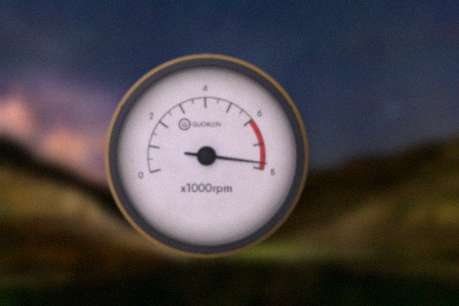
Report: **7750** rpm
